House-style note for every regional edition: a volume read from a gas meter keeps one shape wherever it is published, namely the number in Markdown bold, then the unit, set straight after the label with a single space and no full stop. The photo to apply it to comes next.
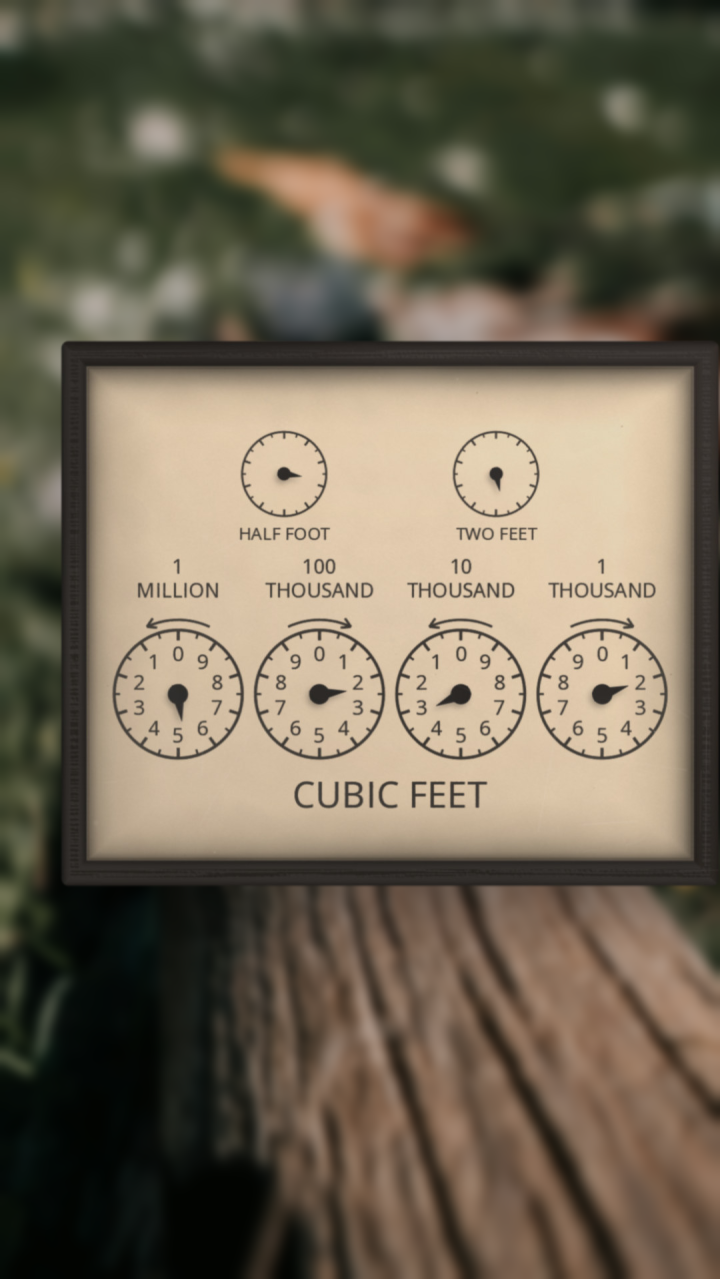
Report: **523200** ft³
